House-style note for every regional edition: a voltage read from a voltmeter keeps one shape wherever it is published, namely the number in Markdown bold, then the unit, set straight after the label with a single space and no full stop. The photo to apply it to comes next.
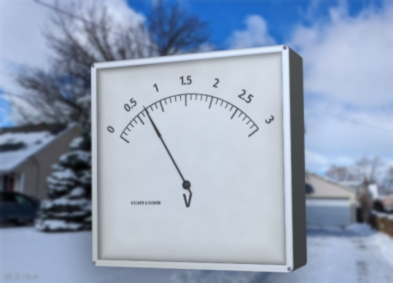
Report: **0.7** V
